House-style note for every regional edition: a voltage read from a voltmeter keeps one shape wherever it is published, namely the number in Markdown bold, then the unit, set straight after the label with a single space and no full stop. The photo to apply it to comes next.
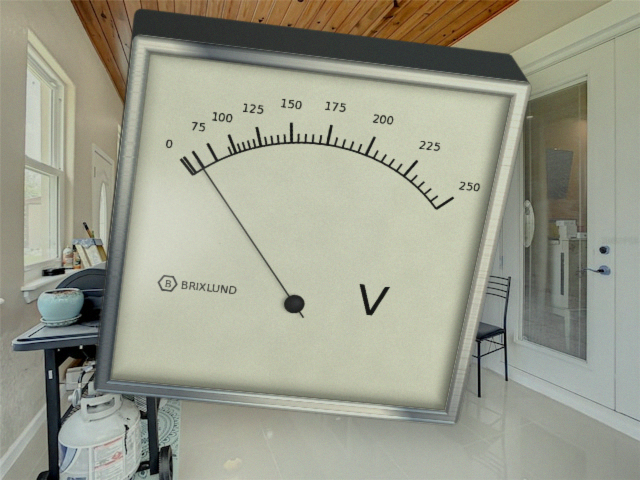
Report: **50** V
